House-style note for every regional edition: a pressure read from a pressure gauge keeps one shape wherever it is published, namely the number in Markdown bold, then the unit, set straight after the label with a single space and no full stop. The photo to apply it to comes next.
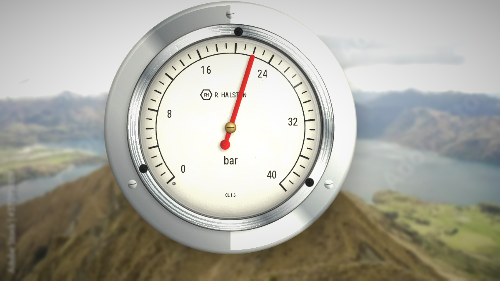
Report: **22** bar
